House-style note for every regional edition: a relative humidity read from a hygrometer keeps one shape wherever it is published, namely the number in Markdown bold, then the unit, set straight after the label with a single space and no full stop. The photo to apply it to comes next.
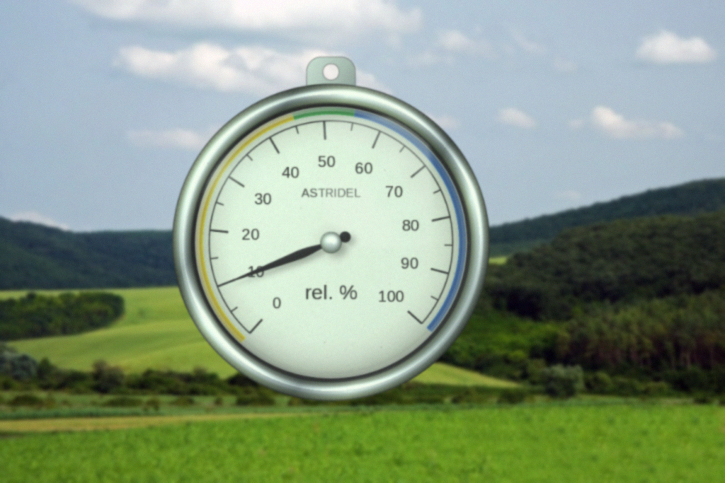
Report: **10** %
